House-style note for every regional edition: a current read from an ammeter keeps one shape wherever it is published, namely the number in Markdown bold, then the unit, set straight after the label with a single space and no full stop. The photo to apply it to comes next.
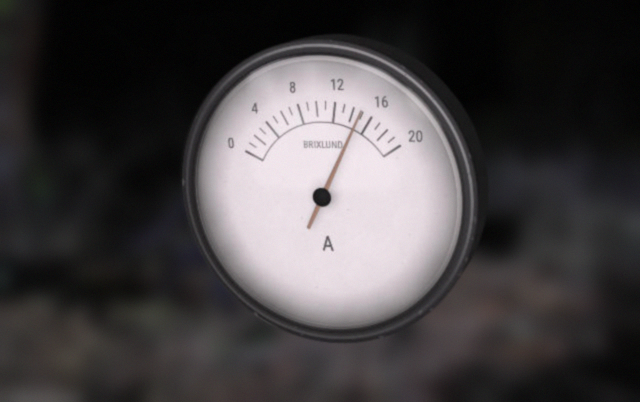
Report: **15** A
